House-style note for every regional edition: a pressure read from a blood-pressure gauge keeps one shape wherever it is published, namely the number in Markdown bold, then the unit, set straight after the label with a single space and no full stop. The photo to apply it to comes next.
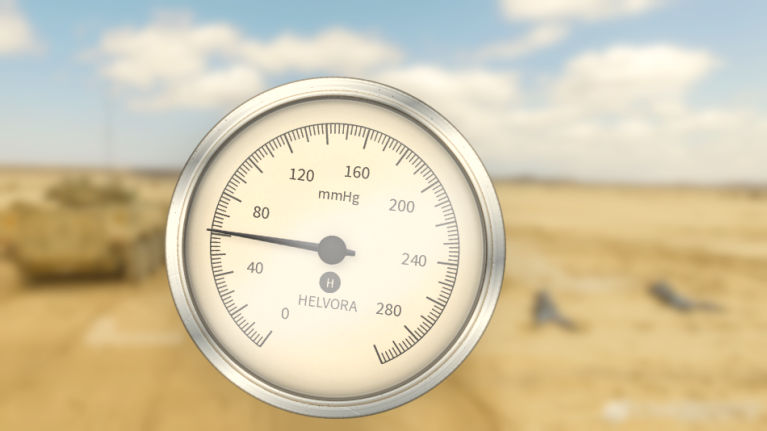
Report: **62** mmHg
